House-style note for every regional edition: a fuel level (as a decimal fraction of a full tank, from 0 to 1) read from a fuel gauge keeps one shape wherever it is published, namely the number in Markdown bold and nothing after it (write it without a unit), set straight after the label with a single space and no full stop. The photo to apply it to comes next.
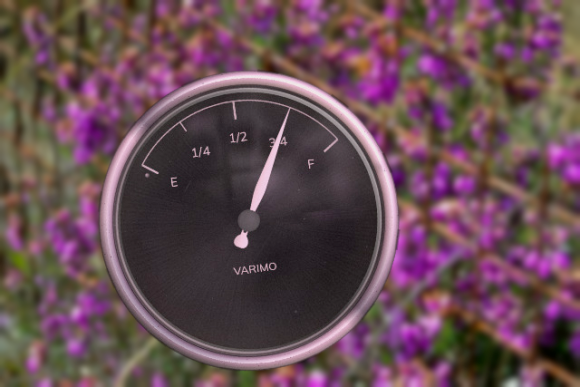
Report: **0.75**
